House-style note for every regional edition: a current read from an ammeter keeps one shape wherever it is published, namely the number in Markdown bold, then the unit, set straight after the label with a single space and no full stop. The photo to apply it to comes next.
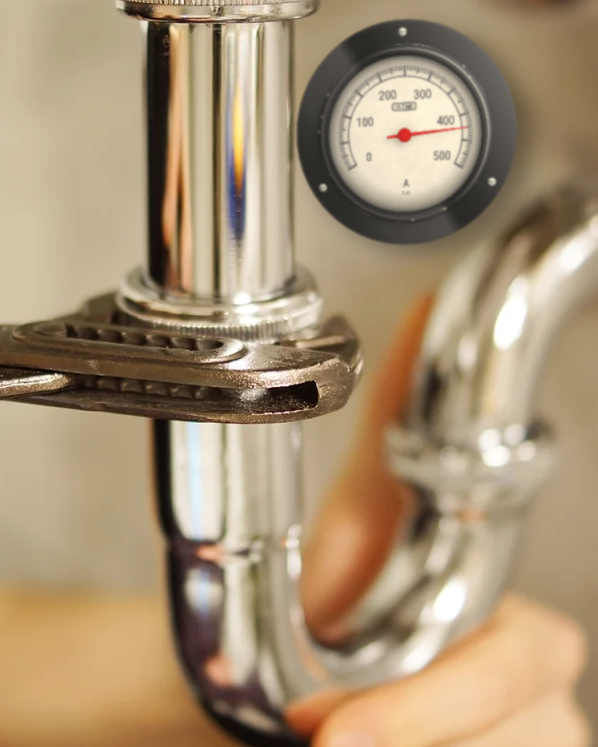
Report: **425** A
